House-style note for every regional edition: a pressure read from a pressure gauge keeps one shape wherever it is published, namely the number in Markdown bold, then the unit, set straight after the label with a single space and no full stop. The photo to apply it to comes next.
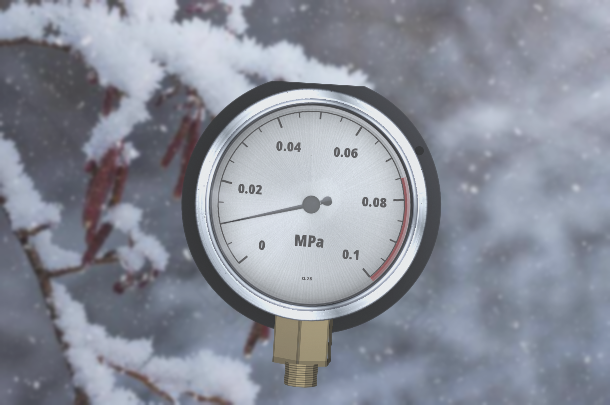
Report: **0.01** MPa
